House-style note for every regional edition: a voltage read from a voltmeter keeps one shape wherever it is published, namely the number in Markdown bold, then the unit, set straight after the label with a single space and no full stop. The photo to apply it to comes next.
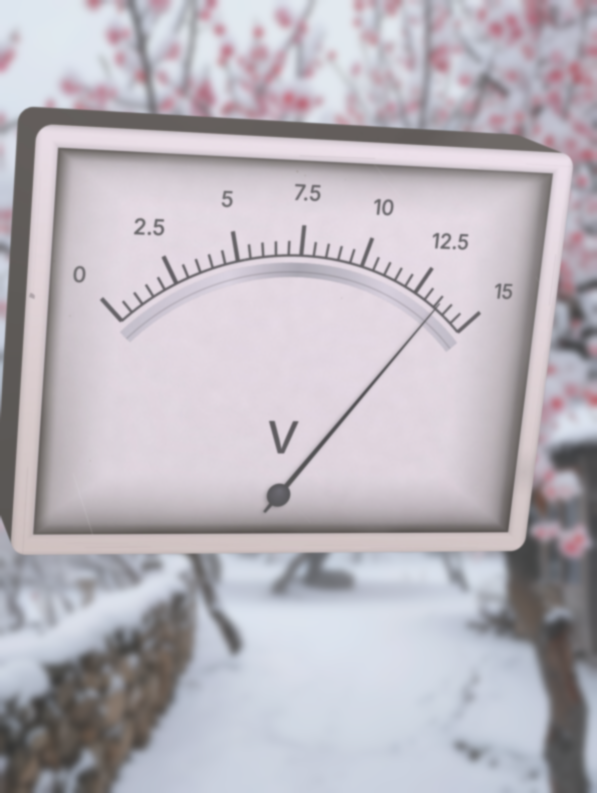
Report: **13.5** V
